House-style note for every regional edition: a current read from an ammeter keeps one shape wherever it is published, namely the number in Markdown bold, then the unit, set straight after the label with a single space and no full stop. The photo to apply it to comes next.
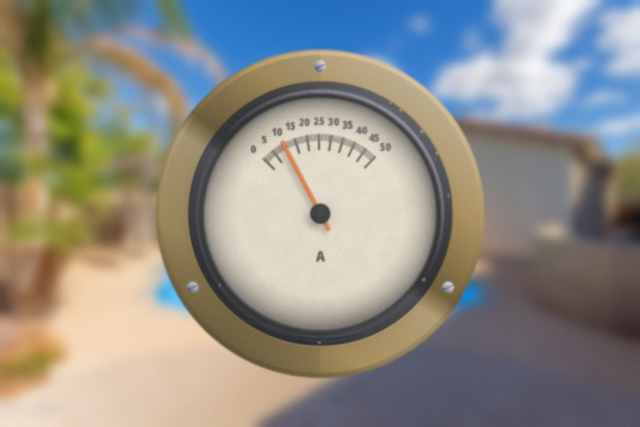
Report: **10** A
